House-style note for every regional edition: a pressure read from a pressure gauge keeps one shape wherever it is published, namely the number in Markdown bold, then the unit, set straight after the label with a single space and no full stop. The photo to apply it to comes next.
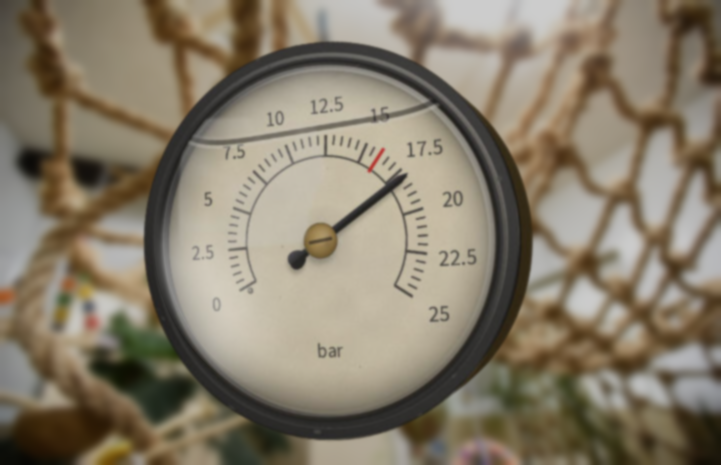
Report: **18** bar
